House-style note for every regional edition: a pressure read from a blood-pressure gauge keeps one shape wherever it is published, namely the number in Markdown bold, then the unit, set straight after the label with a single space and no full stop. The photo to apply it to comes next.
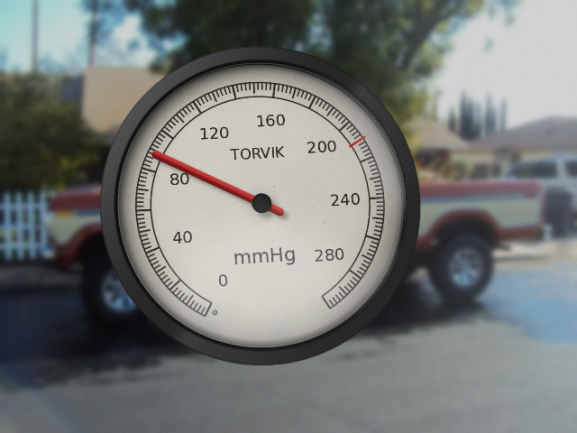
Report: **88** mmHg
